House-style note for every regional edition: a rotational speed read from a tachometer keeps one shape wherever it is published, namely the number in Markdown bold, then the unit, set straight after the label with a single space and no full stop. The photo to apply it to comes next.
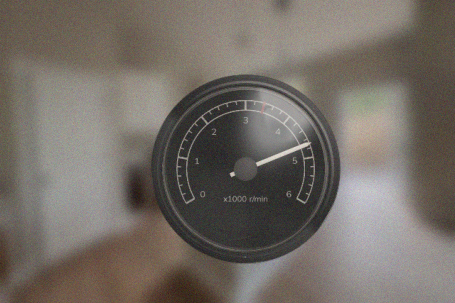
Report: **4700** rpm
